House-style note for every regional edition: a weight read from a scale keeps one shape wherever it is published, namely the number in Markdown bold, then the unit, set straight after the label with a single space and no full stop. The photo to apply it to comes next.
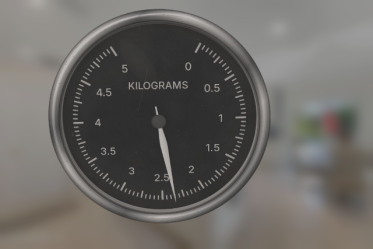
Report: **2.35** kg
